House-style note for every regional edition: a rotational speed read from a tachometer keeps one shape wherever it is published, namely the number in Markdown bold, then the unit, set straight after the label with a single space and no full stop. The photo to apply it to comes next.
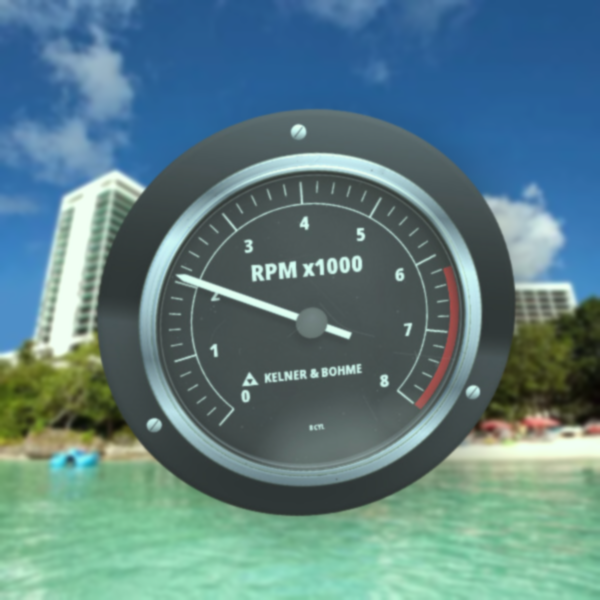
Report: **2100** rpm
